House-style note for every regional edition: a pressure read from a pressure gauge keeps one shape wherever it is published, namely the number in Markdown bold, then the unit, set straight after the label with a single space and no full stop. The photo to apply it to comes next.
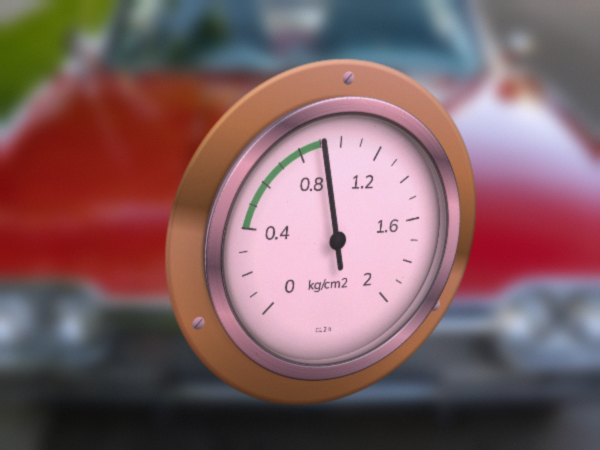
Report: **0.9** kg/cm²
